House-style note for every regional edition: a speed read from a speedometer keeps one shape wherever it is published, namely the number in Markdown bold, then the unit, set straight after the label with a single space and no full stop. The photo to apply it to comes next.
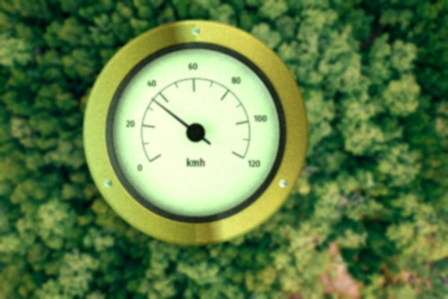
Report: **35** km/h
